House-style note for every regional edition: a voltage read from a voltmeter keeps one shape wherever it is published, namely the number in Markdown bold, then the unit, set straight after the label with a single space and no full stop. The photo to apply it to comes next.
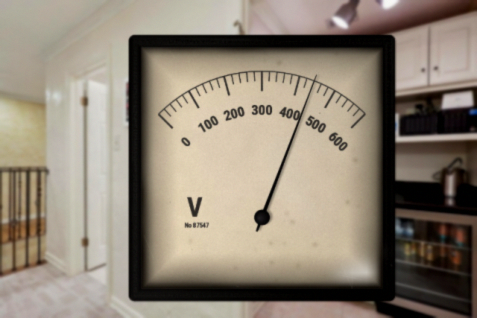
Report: **440** V
